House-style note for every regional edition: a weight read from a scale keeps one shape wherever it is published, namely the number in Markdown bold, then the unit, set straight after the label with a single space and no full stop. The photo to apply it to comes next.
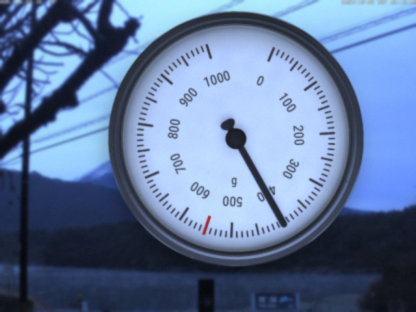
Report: **400** g
